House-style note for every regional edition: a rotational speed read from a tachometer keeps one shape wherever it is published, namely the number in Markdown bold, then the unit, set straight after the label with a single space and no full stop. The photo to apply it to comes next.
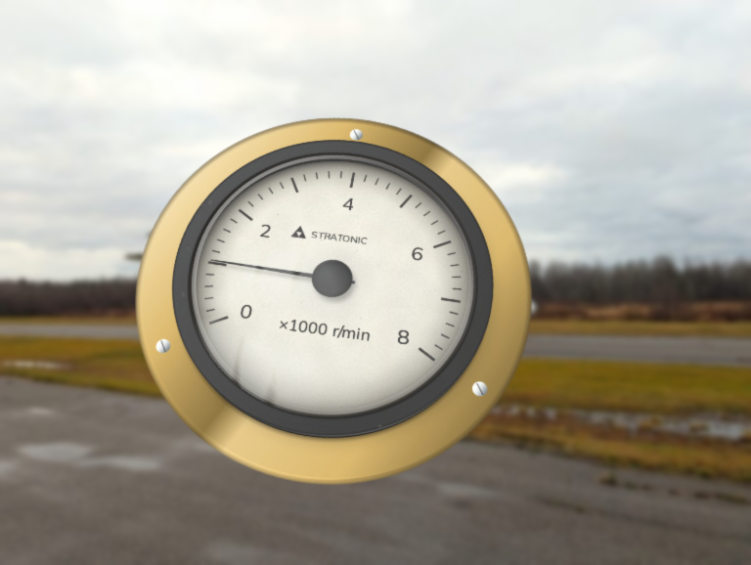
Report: **1000** rpm
